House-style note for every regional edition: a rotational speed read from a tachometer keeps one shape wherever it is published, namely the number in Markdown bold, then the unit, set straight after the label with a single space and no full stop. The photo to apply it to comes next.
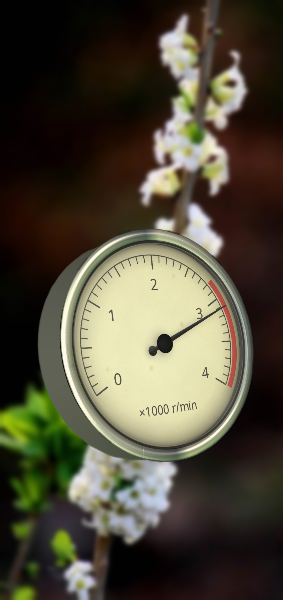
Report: **3100** rpm
